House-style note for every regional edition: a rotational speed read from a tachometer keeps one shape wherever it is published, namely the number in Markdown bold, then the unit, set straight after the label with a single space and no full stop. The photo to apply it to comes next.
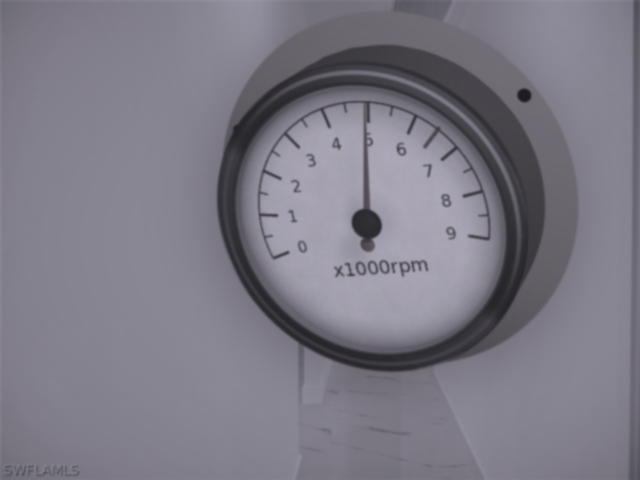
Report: **5000** rpm
